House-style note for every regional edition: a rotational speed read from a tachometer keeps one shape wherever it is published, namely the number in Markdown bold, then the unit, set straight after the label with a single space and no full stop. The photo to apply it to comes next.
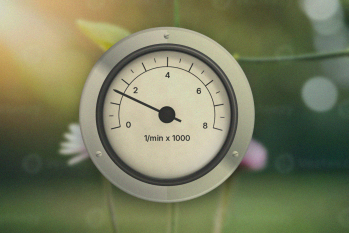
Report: **1500** rpm
